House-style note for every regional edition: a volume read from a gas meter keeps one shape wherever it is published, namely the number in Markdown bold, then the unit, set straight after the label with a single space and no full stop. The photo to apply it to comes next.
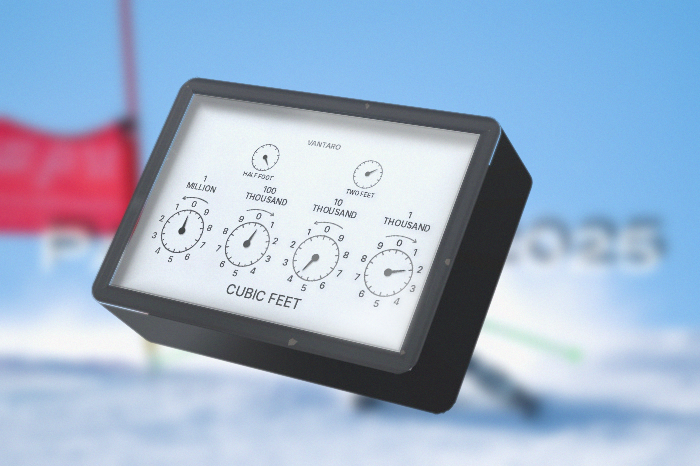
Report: **4200** ft³
